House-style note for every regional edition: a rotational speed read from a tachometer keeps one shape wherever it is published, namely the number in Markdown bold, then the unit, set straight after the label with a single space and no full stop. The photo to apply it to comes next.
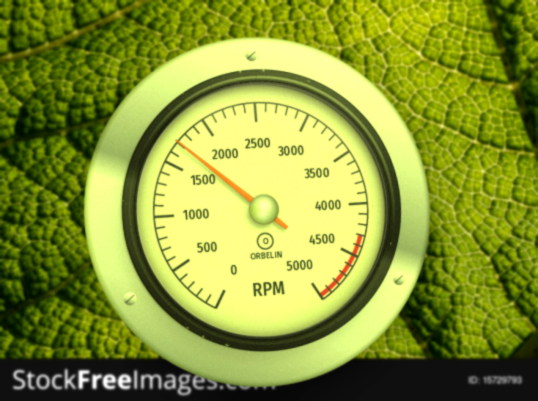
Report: **1700** rpm
